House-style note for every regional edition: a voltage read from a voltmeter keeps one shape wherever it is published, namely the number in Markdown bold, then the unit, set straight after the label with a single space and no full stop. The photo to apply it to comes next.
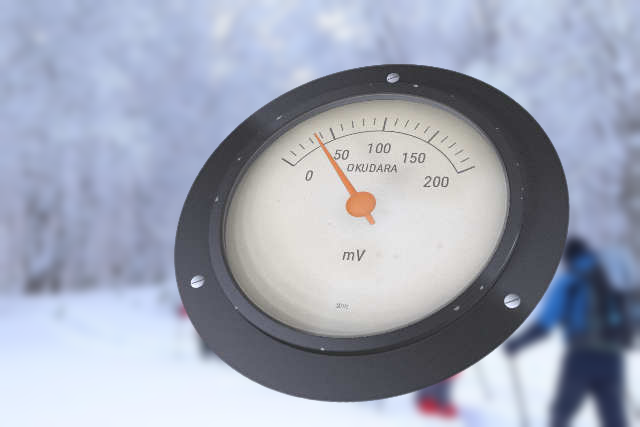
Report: **35** mV
